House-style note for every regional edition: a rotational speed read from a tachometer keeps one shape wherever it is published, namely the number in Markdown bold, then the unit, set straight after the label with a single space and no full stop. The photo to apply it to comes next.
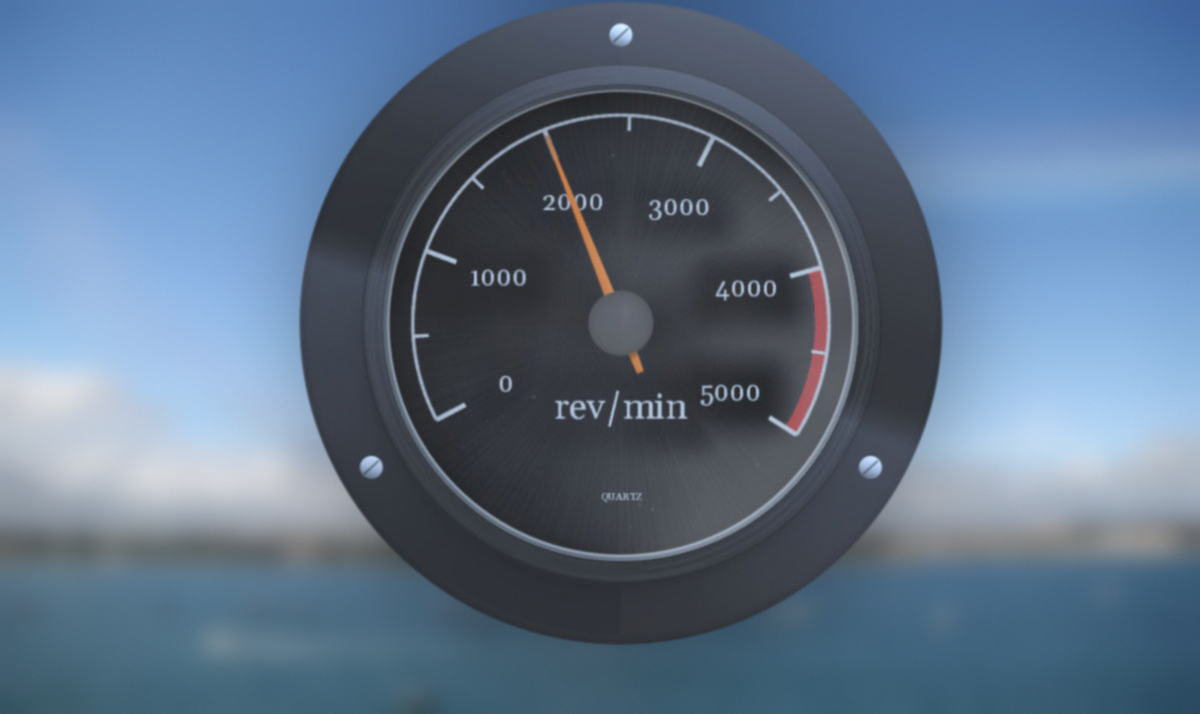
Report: **2000** rpm
